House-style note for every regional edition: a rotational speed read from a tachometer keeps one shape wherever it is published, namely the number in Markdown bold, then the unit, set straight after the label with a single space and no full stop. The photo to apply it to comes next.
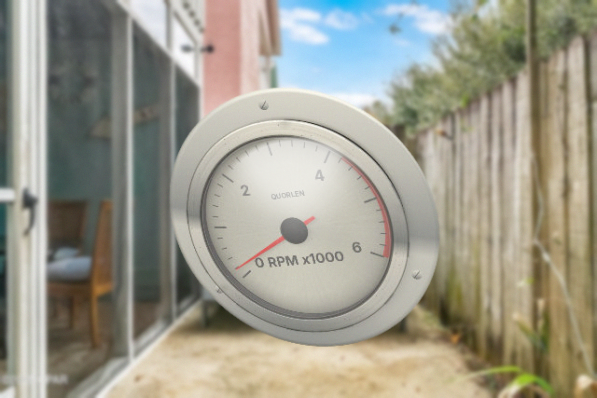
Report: **200** rpm
